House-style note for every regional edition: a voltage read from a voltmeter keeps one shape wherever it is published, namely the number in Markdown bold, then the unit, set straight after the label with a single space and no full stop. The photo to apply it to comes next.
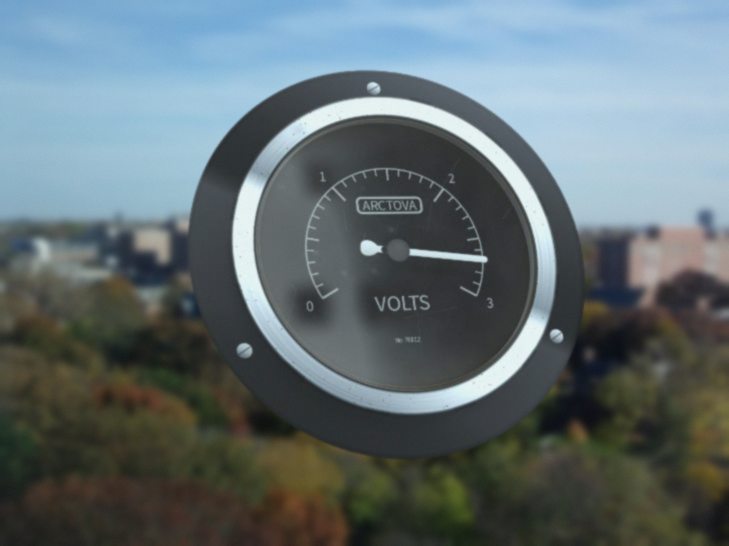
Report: **2.7** V
